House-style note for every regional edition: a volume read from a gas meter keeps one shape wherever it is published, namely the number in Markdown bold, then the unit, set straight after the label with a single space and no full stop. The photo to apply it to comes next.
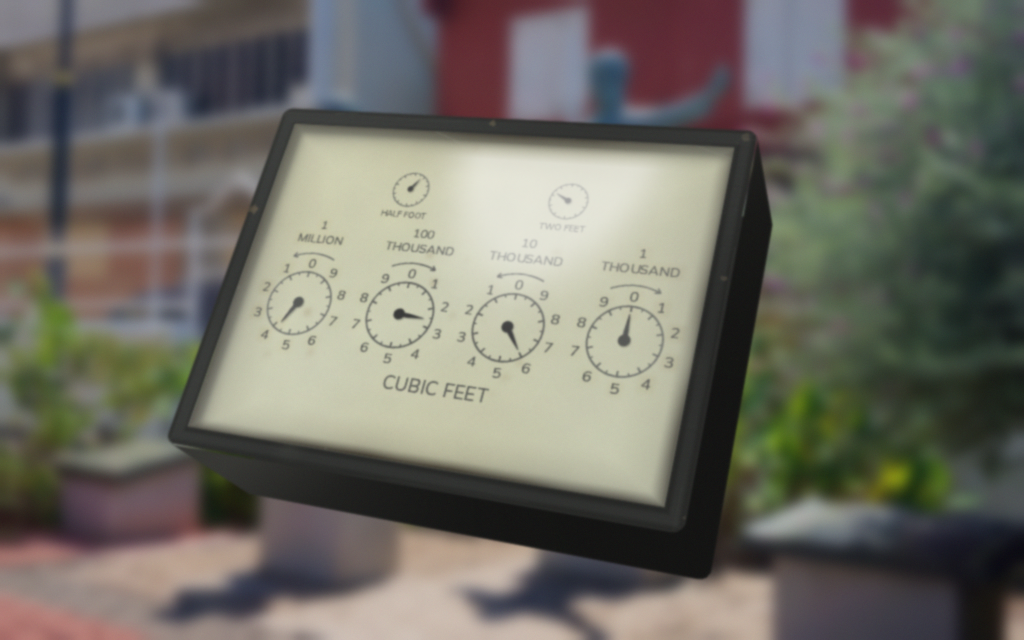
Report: **426000** ft³
